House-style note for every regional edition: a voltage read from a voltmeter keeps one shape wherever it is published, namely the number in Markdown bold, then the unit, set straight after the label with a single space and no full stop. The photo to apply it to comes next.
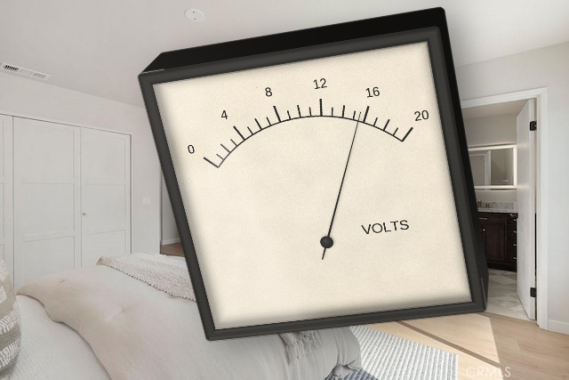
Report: **15.5** V
